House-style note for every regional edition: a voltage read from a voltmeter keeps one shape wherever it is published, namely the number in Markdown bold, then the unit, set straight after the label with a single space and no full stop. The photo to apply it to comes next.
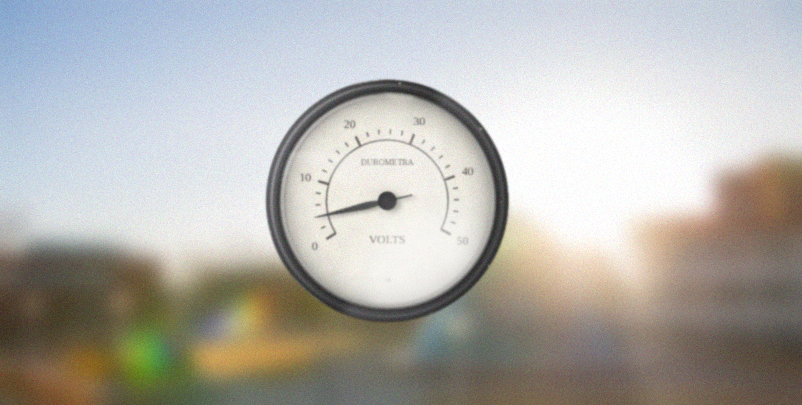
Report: **4** V
